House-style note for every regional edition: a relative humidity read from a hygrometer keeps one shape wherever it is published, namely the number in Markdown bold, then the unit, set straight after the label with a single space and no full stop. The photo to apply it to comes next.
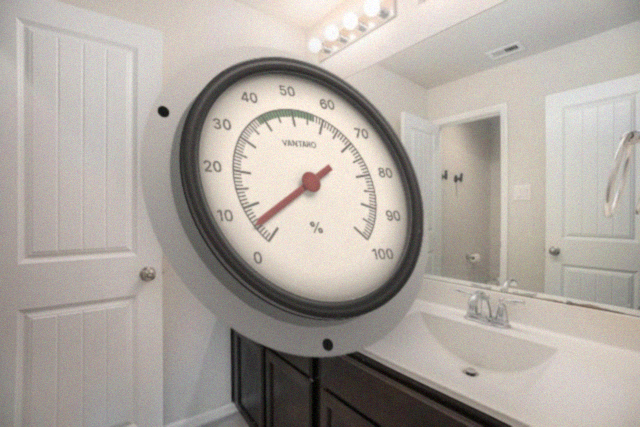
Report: **5** %
